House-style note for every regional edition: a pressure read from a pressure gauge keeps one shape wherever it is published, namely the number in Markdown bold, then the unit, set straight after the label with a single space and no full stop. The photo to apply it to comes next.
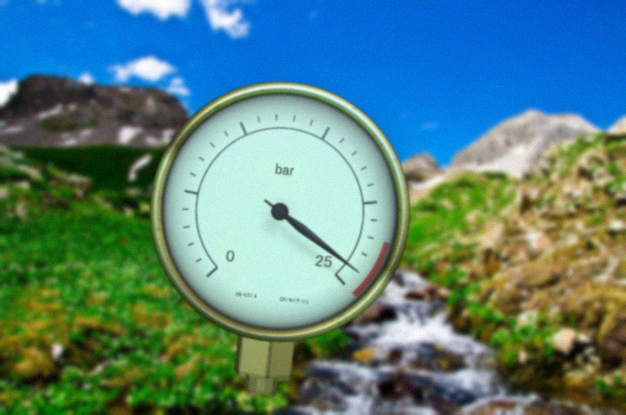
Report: **24** bar
